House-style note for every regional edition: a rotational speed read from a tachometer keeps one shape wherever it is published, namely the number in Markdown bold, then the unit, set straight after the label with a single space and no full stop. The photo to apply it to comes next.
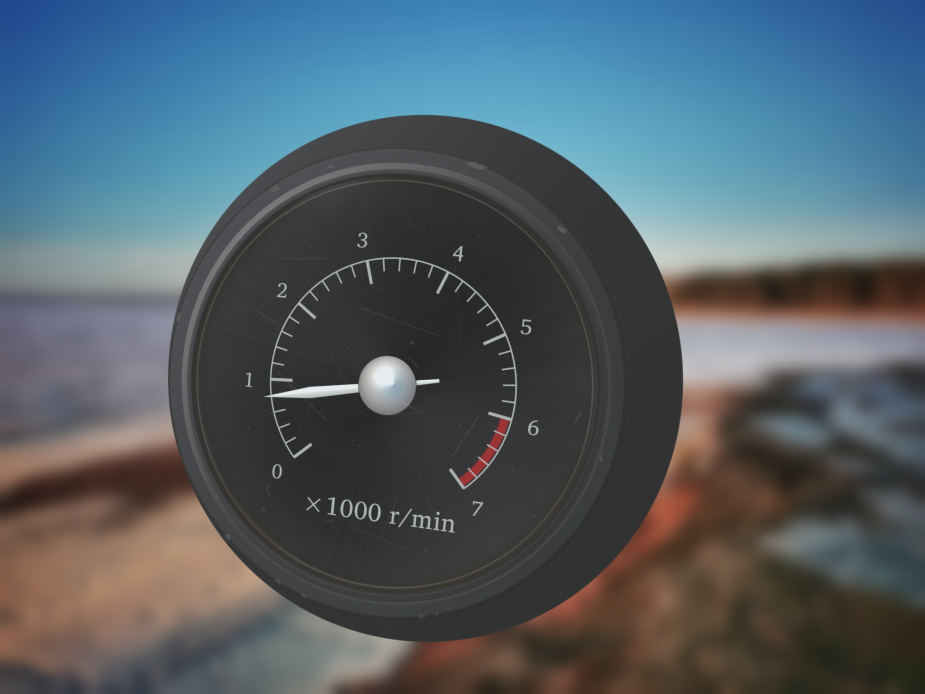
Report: **800** rpm
